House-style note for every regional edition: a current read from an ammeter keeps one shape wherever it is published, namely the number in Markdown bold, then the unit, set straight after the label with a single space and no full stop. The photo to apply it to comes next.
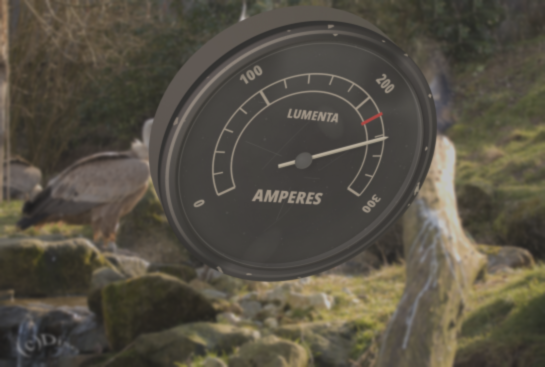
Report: **240** A
